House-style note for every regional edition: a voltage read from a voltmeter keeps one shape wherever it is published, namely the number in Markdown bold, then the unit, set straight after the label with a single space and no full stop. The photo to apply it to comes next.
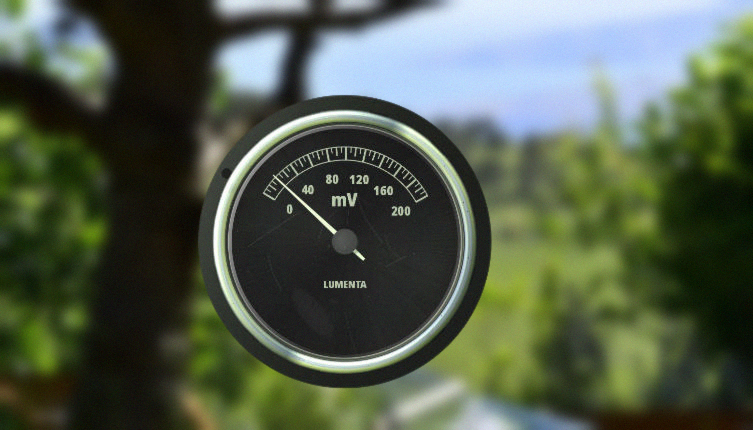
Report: **20** mV
